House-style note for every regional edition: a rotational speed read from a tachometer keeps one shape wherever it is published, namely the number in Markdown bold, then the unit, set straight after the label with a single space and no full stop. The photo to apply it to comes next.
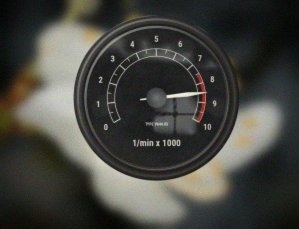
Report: **8500** rpm
